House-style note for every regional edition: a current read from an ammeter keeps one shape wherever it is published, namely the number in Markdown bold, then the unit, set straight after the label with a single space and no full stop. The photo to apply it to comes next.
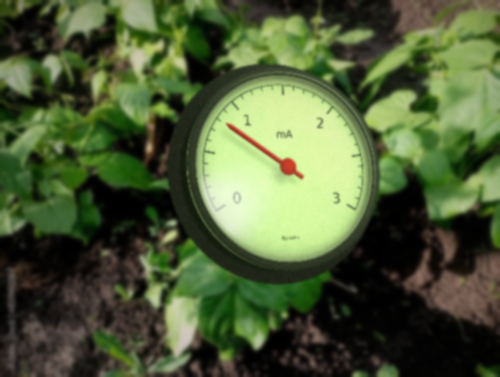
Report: **0.8** mA
